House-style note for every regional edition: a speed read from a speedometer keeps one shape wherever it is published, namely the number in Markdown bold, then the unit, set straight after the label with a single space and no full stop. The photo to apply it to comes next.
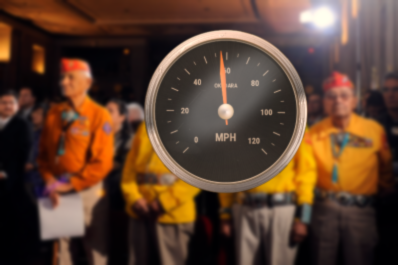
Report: **57.5** mph
